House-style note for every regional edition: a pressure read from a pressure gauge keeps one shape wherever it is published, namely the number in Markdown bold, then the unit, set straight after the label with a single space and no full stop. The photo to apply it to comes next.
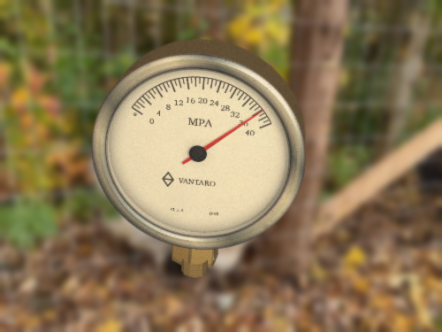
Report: **36** MPa
